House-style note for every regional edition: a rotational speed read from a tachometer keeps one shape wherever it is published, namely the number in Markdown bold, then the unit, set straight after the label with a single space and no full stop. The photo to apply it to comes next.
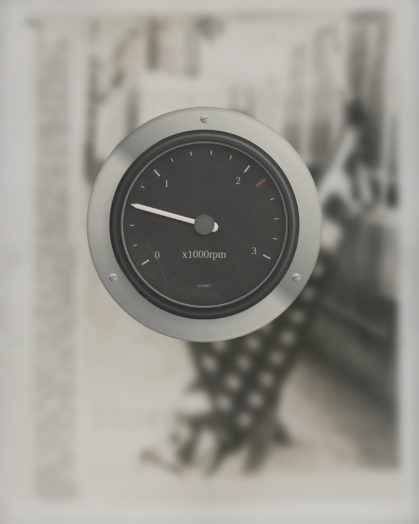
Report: **600** rpm
